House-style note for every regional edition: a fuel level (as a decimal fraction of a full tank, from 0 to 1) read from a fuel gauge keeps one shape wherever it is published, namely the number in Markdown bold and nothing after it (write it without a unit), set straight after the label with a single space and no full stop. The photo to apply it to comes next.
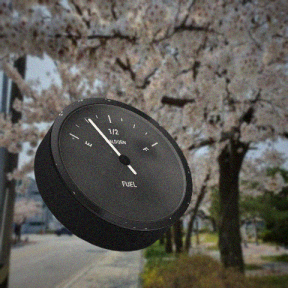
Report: **0.25**
